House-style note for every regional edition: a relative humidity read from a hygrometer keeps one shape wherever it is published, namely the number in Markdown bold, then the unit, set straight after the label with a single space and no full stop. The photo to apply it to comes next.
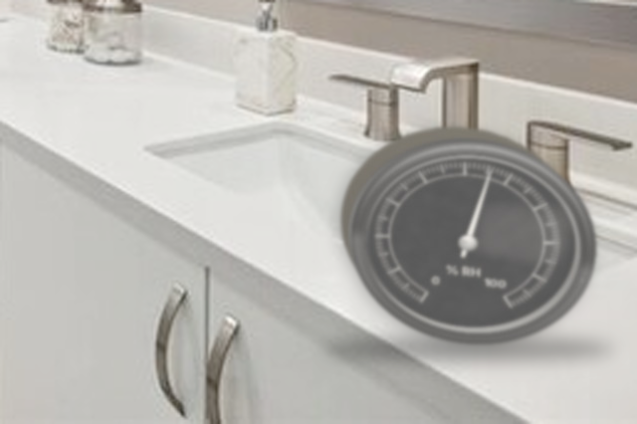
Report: **55** %
